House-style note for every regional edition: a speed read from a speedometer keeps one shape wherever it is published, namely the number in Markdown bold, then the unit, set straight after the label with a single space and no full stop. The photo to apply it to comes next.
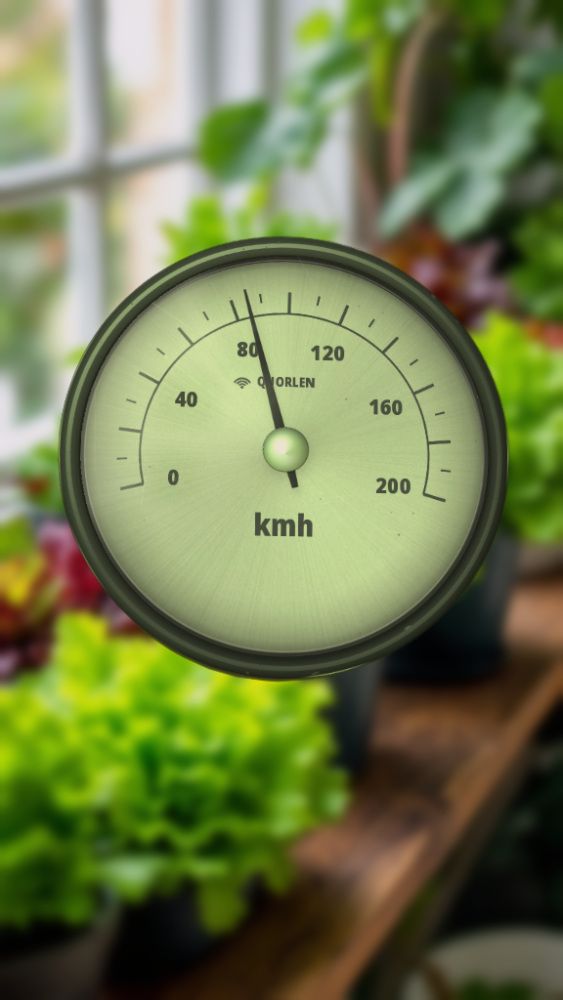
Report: **85** km/h
